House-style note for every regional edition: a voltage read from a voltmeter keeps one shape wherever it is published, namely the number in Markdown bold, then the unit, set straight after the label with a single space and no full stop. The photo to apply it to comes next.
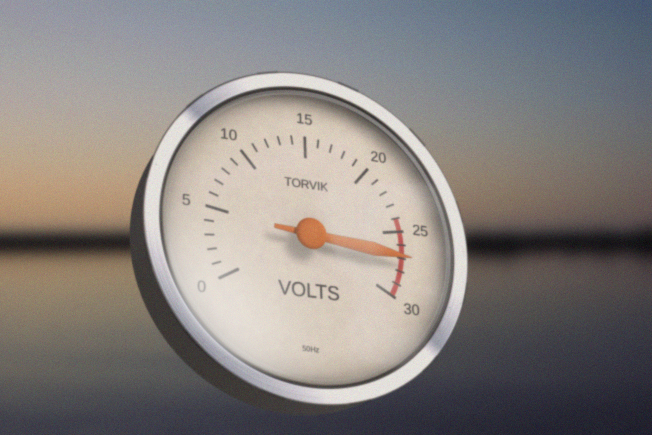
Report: **27** V
